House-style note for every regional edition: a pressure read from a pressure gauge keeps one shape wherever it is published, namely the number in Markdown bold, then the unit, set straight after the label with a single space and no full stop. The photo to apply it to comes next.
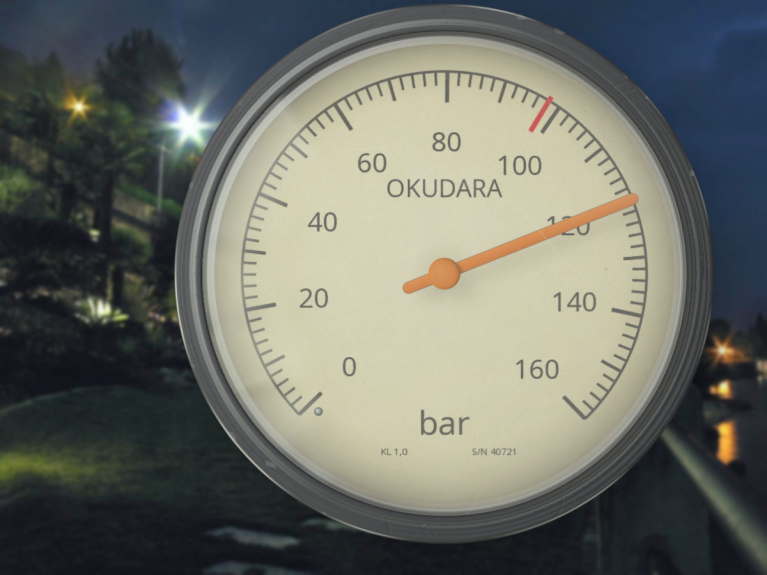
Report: **120** bar
